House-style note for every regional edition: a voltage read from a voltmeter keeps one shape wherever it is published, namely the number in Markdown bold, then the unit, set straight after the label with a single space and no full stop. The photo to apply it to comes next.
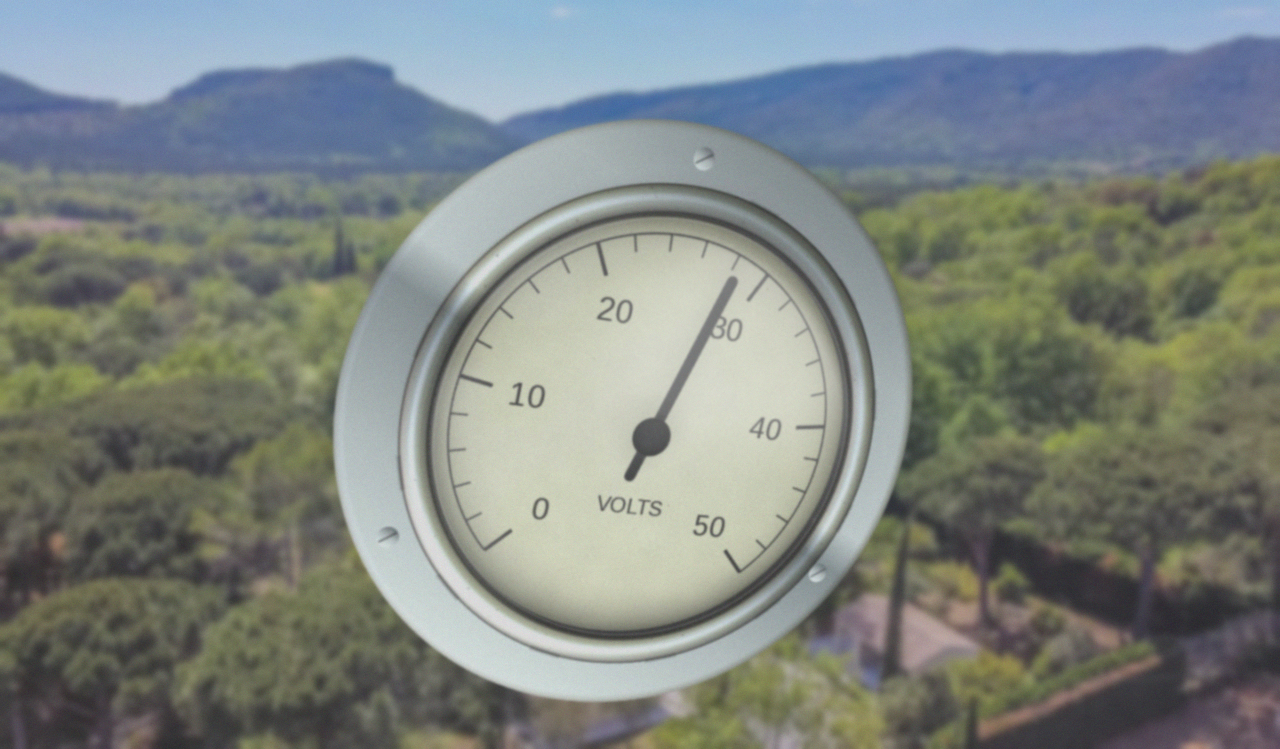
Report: **28** V
